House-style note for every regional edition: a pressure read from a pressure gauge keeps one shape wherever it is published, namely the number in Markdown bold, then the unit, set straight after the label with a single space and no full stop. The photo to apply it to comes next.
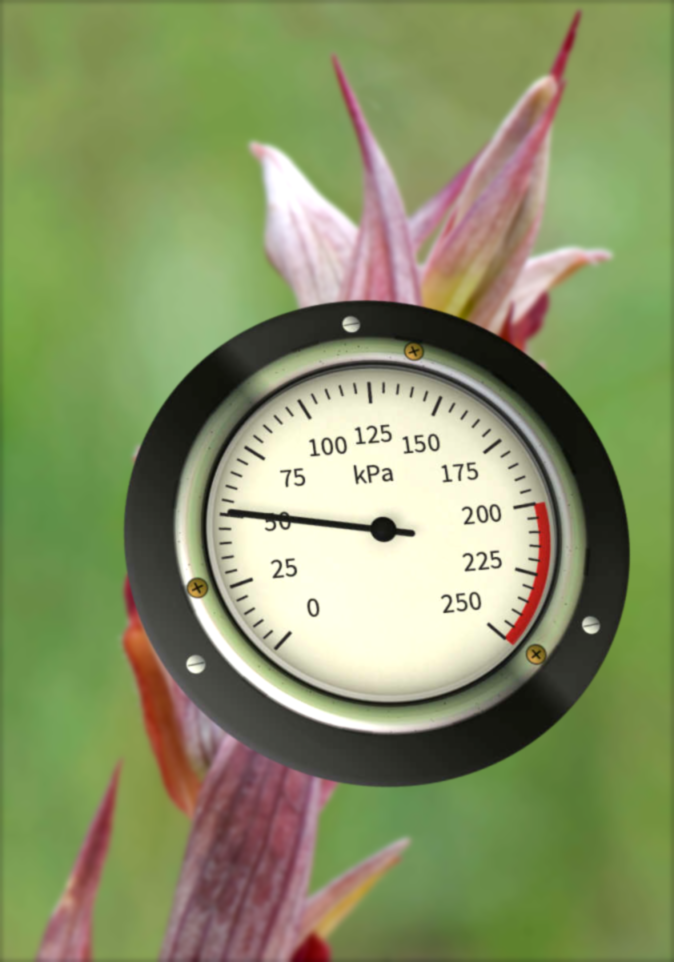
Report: **50** kPa
